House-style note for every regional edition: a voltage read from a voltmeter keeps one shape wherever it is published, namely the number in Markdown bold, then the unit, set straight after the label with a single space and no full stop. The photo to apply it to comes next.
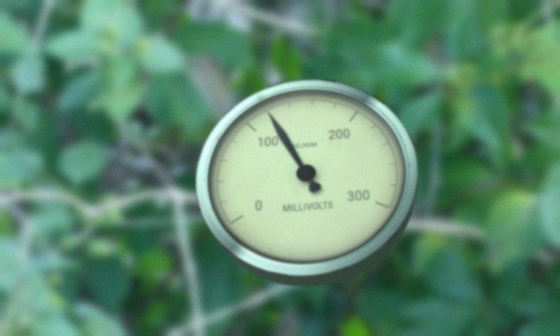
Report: **120** mV
